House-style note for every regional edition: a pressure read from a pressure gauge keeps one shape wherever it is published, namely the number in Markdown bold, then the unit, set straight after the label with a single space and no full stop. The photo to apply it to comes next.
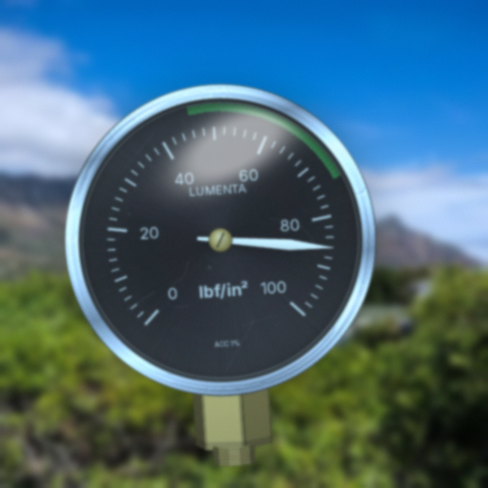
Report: **86** psi
